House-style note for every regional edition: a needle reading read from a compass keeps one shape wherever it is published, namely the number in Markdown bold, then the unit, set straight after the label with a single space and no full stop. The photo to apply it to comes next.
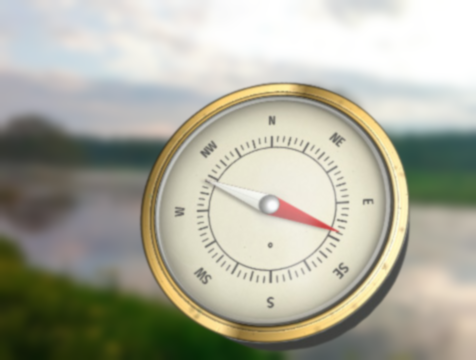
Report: **115** °
